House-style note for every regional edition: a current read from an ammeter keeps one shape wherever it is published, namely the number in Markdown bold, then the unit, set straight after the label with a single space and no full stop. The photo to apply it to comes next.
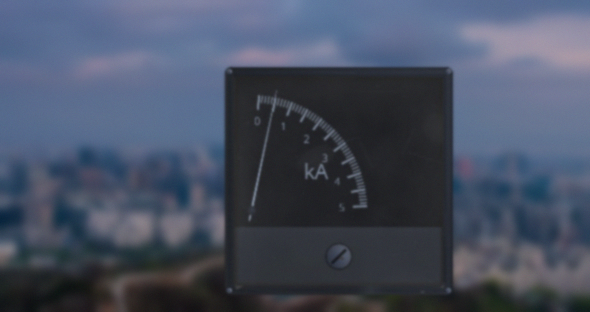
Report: **0.5** kA
